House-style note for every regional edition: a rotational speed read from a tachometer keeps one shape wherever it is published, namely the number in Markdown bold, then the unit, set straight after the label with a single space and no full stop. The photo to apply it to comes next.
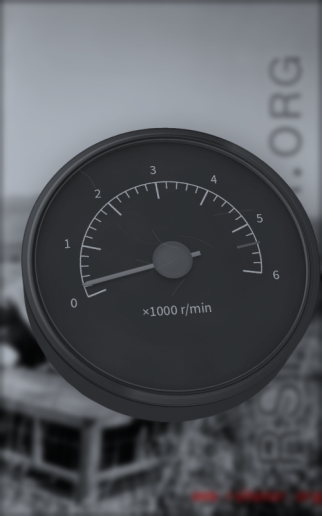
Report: **200** rpm
